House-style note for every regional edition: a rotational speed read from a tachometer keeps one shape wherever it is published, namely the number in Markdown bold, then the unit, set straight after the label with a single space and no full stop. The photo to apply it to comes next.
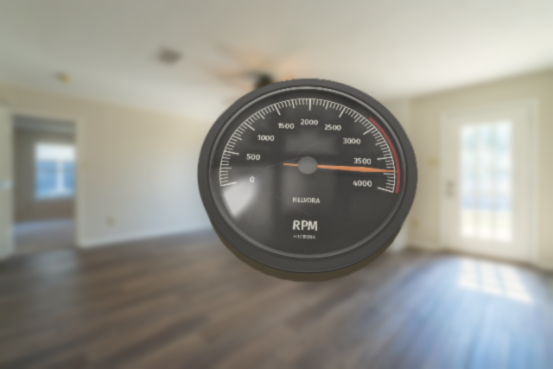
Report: **3750** rpm
